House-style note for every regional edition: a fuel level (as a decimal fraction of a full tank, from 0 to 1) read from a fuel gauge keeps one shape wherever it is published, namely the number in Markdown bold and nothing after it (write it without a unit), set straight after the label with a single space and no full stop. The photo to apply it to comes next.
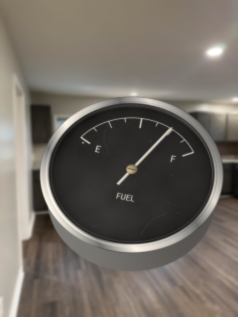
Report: **0.75**
